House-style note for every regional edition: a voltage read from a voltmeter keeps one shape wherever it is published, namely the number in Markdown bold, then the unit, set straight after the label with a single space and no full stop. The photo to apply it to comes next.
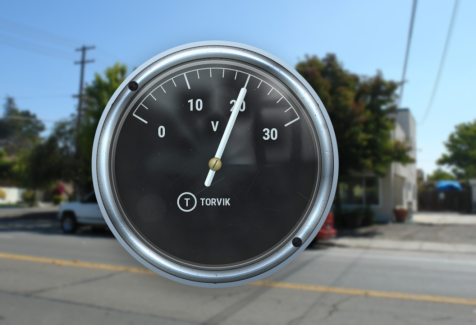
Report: **20** V
